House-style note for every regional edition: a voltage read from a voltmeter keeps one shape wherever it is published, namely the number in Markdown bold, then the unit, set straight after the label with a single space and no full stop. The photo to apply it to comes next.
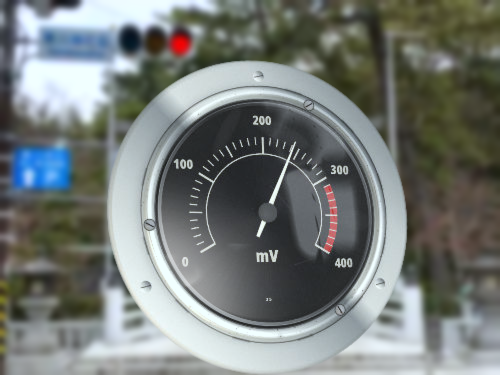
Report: **240** mV
